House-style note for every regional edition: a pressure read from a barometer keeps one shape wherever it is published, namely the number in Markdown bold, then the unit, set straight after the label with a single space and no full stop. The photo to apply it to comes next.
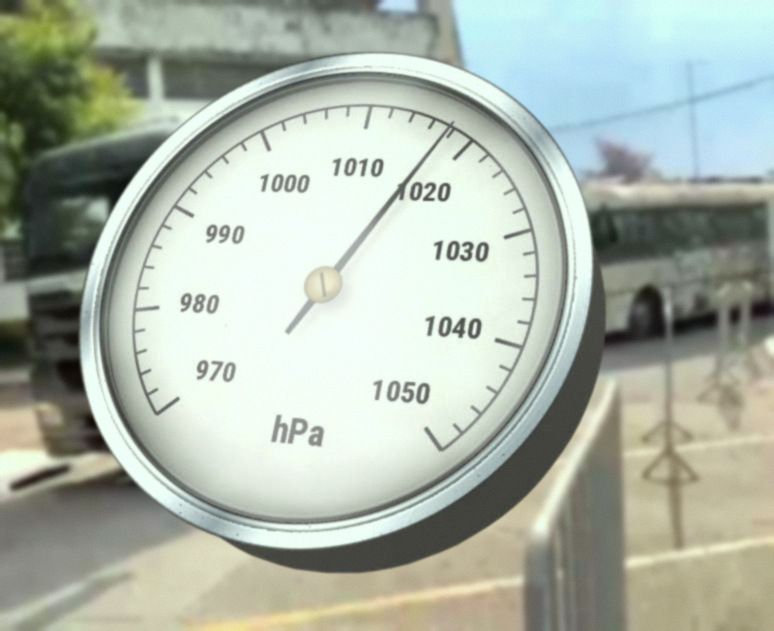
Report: **1018** hPa
